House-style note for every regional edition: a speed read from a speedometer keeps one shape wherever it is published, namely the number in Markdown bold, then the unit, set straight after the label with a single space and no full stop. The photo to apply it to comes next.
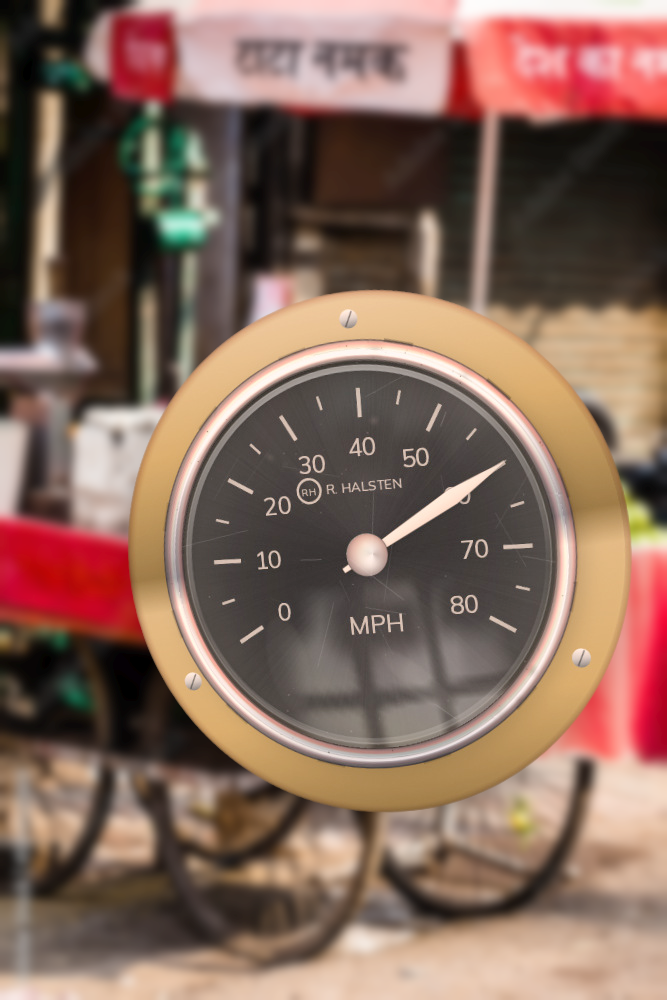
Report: **60** mph
